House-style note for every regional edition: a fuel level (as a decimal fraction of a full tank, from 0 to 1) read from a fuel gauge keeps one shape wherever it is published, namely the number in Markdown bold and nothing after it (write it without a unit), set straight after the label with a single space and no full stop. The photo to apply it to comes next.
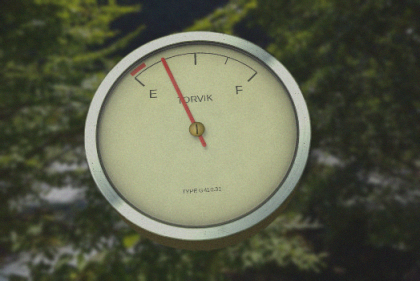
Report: **0.25**
